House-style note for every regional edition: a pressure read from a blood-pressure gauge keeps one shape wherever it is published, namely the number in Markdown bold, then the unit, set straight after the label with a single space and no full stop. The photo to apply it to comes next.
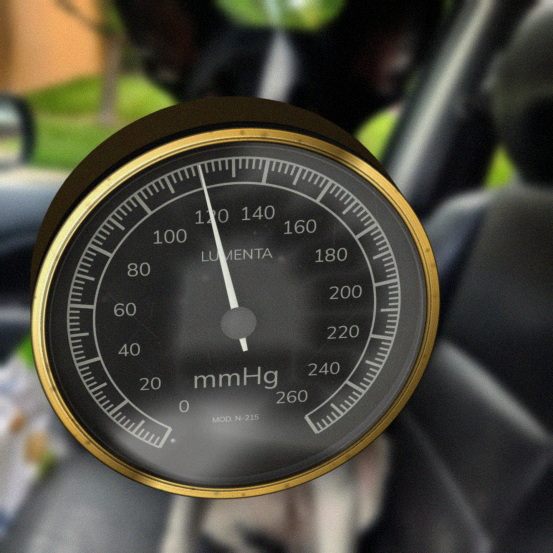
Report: **120** mmHg
